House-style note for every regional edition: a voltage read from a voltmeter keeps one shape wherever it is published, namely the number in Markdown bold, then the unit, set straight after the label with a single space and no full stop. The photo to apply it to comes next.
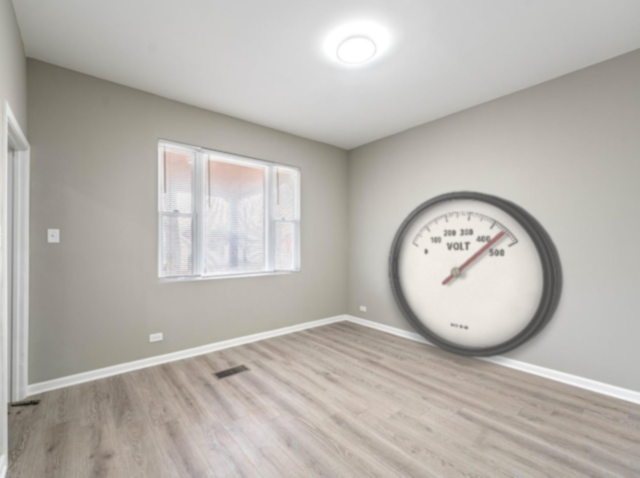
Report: **450** V
